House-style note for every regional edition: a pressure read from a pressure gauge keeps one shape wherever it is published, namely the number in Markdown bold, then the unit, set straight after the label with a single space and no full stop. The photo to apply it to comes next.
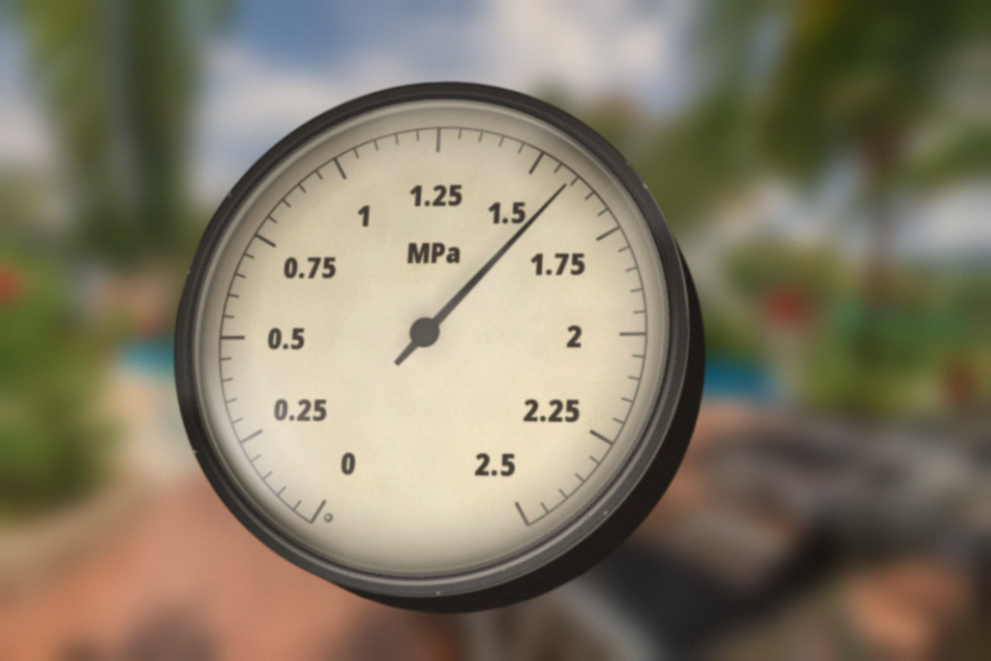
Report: **1.6** MPa
